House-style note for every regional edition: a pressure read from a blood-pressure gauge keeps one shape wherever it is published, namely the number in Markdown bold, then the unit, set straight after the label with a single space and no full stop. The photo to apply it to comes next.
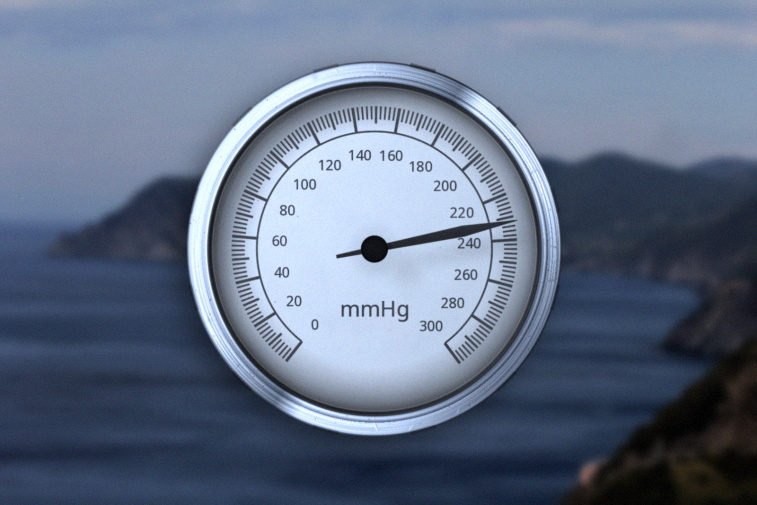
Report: **232** mmHg
